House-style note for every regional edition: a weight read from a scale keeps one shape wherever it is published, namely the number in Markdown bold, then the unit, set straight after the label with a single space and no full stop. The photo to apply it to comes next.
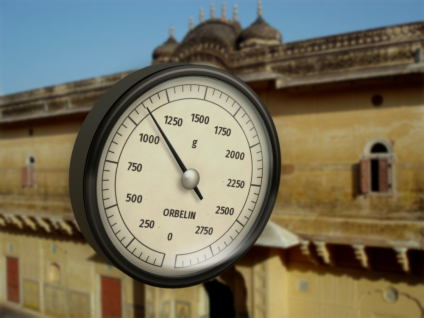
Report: **1100** g
